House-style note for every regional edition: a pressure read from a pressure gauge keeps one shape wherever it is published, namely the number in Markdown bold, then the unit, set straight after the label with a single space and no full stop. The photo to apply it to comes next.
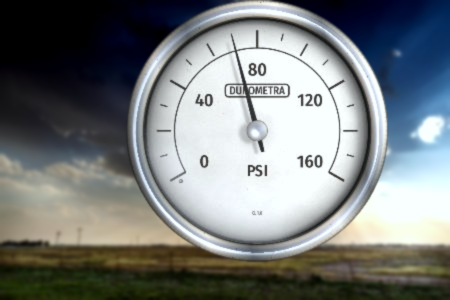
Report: **70** psi
